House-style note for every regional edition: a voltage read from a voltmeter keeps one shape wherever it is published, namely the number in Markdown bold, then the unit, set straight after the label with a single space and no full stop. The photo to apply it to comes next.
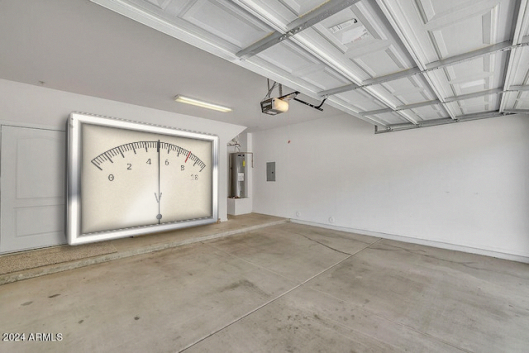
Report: **5** V
